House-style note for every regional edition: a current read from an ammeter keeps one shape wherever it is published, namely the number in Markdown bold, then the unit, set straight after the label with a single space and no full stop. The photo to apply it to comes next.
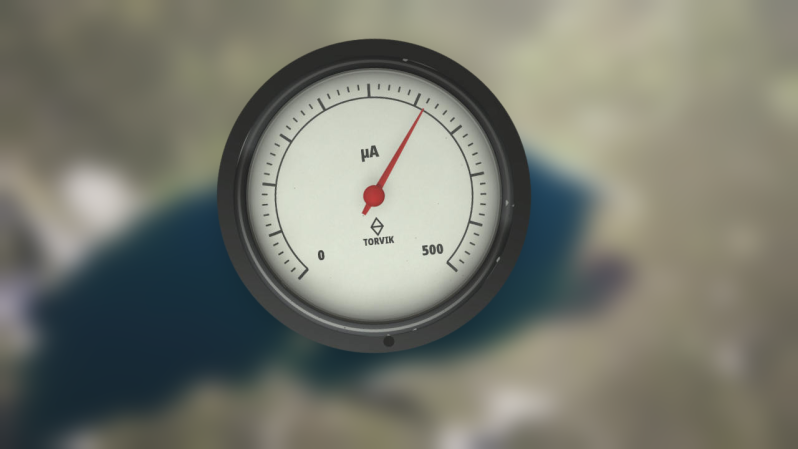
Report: **310** µA
